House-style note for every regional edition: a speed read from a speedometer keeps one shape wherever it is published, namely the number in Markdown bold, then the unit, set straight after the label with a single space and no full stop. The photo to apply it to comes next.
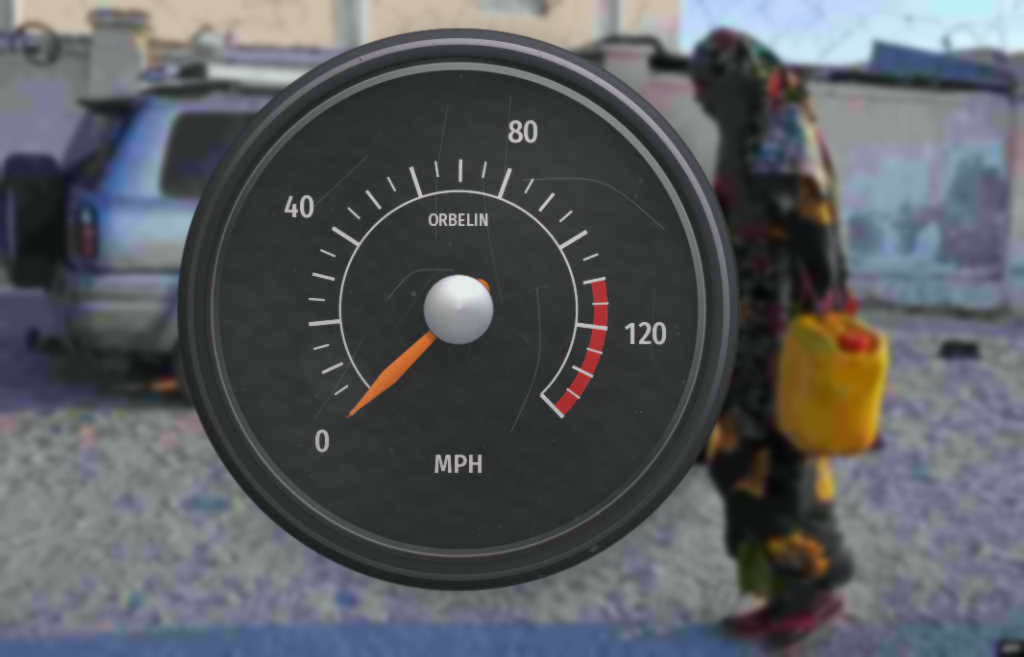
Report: **0** mph
